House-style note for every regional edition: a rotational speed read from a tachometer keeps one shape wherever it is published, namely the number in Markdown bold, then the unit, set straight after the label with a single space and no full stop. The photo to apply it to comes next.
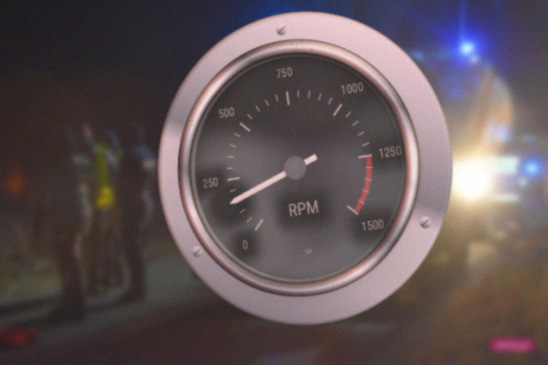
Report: **150** rpm
